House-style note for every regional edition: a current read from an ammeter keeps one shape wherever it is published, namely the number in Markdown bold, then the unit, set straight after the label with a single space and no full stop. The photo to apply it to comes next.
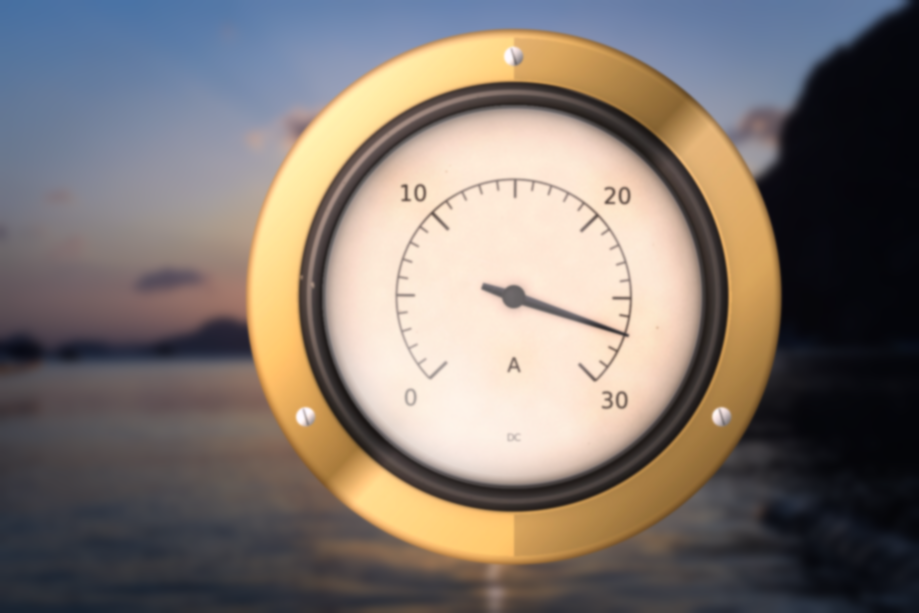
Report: **27** A
